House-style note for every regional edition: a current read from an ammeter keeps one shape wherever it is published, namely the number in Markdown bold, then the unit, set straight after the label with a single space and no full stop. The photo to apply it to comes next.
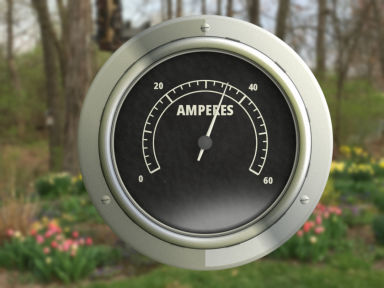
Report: **35** A
